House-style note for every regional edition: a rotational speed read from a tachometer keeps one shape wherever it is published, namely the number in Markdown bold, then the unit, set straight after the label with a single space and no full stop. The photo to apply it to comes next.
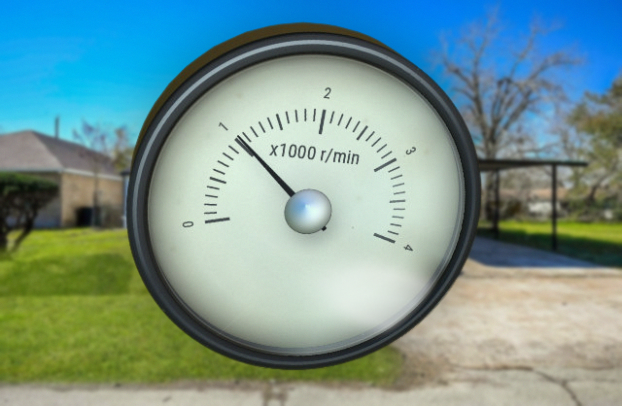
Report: **1050** rpm
